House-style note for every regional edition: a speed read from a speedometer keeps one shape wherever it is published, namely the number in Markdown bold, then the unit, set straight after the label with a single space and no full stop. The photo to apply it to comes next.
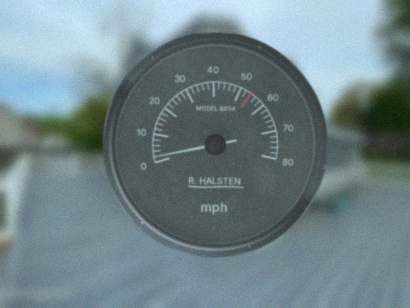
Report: **2** mph
